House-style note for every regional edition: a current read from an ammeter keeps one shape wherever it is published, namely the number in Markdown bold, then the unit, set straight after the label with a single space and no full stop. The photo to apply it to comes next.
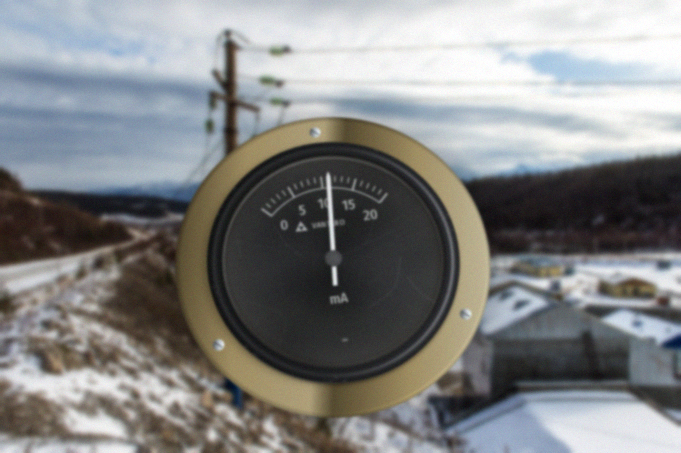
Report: **11** mA
